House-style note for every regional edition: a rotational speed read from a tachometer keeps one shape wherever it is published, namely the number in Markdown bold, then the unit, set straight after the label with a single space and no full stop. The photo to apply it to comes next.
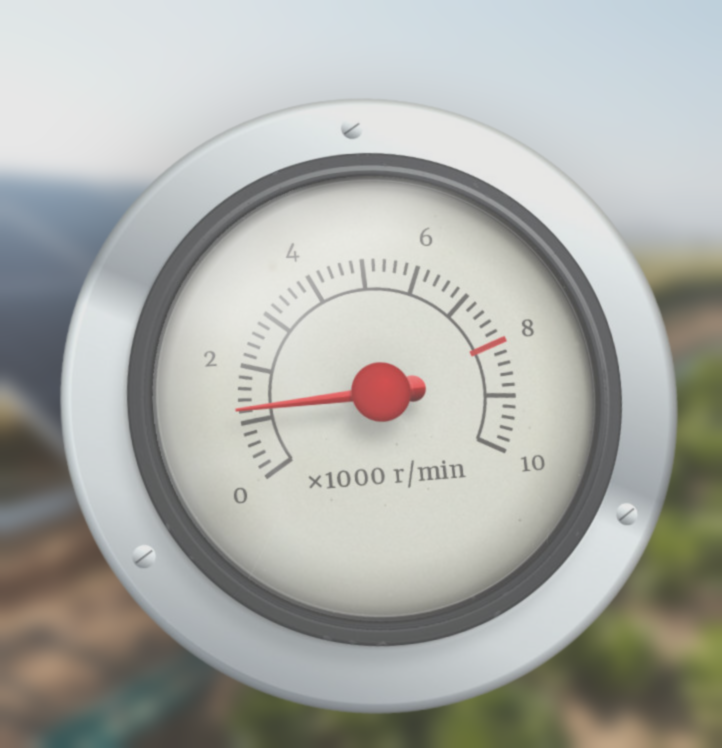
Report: **1200** rpm
